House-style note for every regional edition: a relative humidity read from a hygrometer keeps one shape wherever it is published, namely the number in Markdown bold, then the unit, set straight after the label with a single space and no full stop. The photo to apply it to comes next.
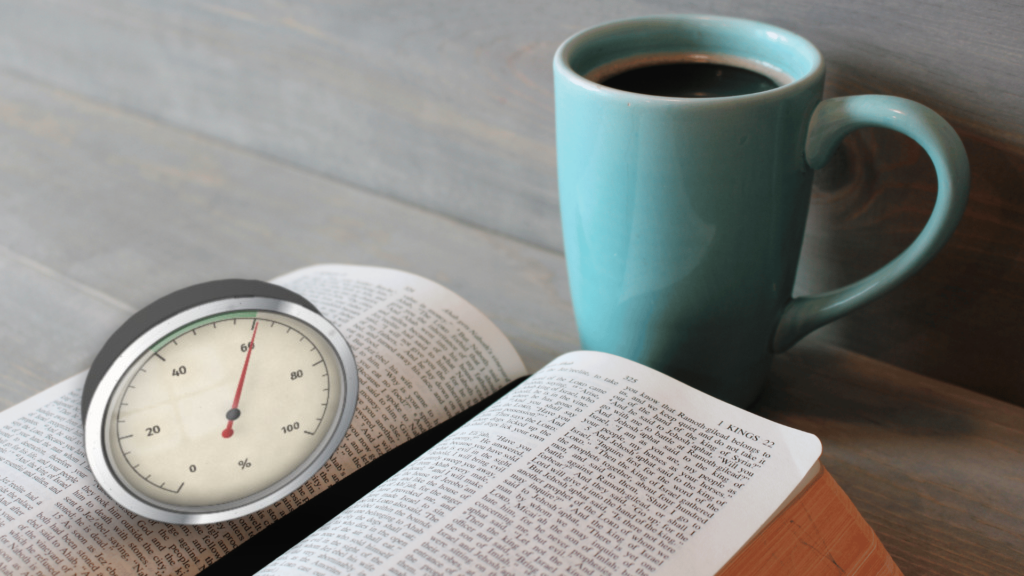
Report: **60** %
